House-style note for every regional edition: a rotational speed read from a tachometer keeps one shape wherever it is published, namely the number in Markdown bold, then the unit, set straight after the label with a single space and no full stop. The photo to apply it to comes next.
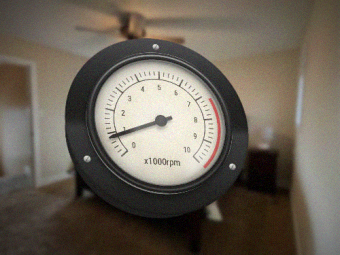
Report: **800** rpm
